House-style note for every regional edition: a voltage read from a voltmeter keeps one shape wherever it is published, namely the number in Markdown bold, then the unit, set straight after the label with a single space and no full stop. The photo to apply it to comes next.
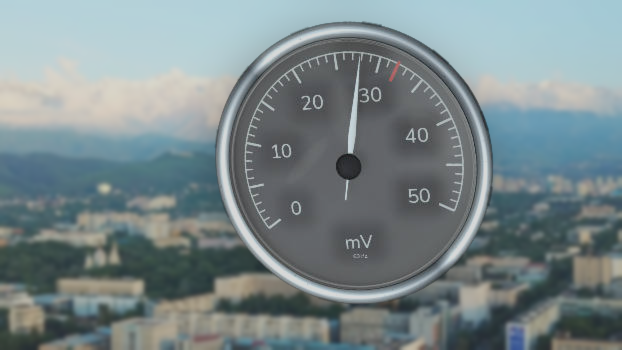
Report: **28** mV
